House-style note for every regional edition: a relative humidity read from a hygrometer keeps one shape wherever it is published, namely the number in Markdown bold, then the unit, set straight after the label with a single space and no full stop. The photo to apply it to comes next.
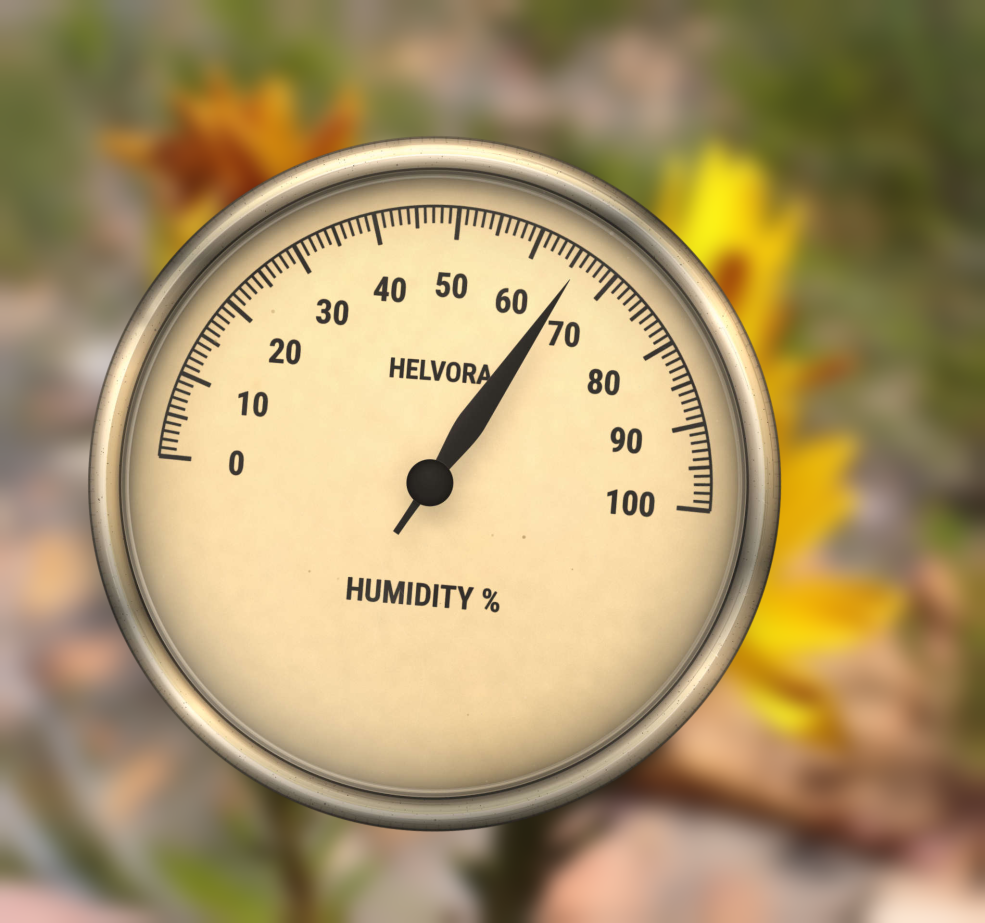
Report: **66** %
